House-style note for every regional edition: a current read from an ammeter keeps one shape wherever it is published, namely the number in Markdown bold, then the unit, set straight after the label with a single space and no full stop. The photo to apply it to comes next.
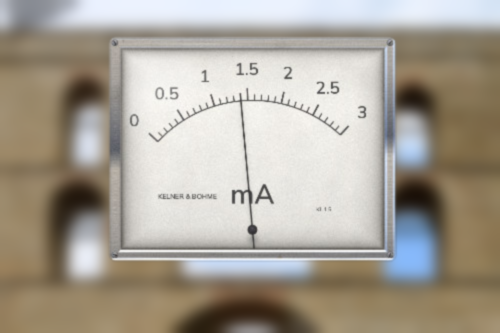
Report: **1.4** mA
